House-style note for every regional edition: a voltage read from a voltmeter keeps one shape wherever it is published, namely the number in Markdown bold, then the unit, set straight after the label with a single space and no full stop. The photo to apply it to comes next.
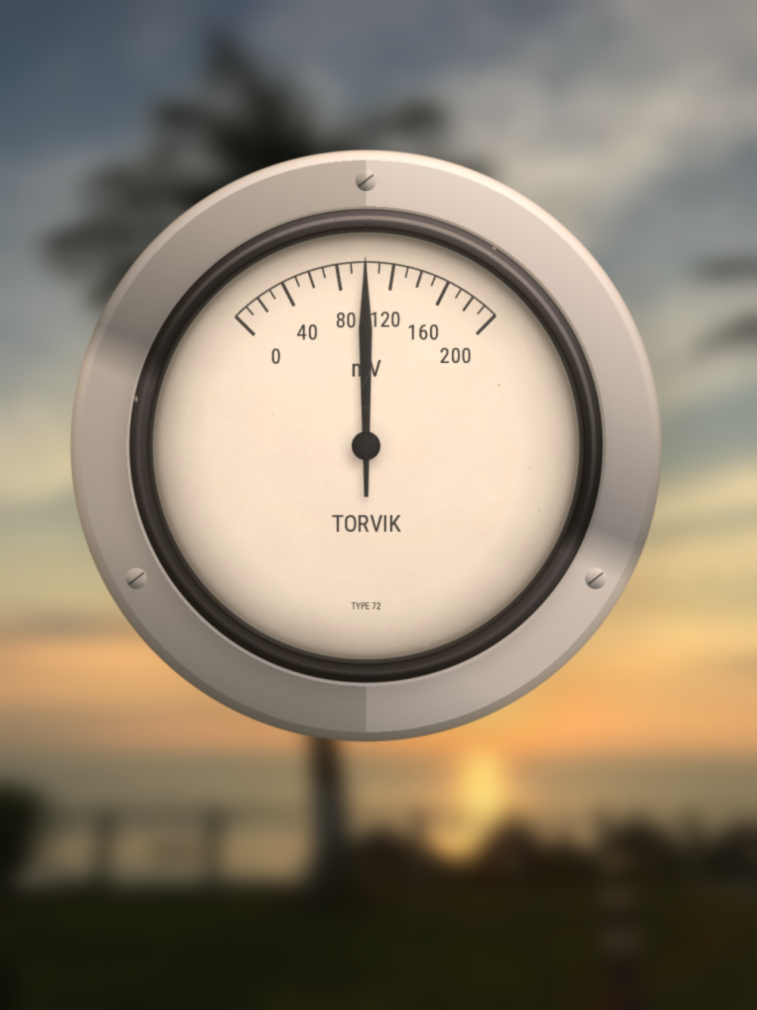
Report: **100** mV
